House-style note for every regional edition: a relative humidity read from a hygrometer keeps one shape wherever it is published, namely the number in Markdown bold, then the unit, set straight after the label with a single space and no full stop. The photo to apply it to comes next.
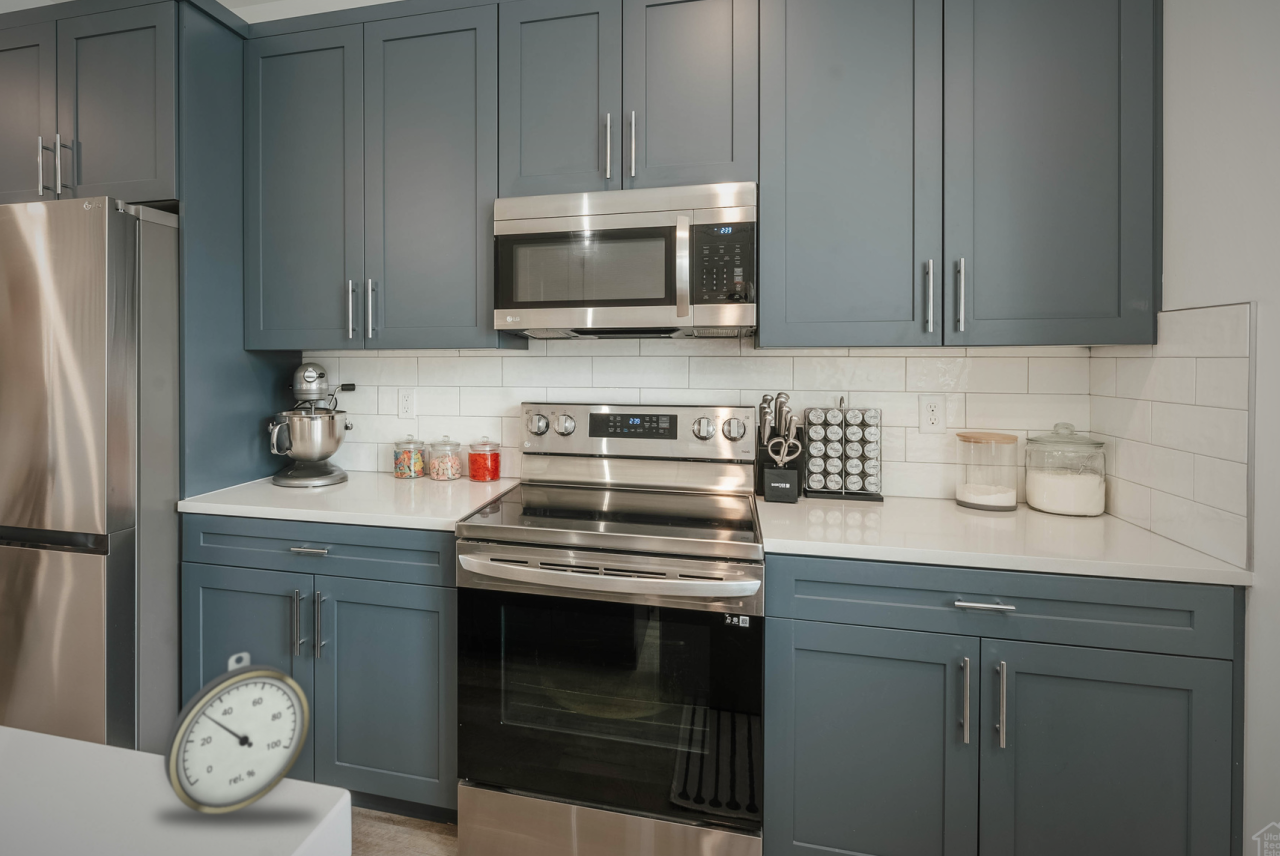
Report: **32** %
